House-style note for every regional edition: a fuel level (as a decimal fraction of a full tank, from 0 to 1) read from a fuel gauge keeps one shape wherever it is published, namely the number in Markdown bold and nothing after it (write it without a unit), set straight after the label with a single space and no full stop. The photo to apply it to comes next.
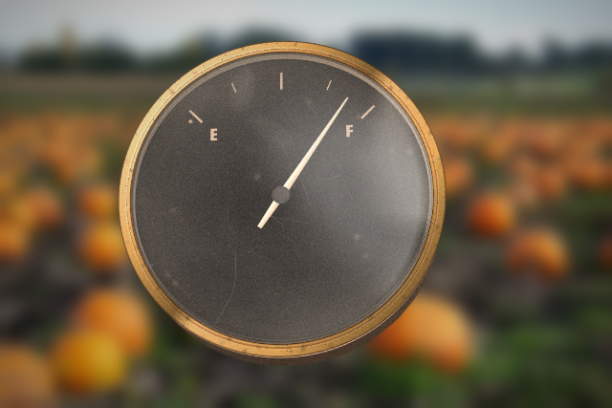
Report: **0.875**
